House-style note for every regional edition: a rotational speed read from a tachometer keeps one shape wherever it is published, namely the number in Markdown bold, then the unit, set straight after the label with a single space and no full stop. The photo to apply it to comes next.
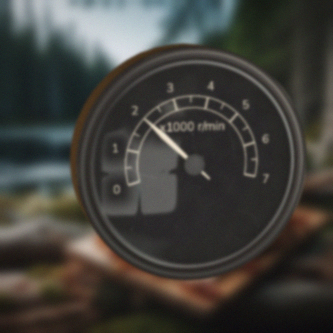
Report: **2000** rpm
